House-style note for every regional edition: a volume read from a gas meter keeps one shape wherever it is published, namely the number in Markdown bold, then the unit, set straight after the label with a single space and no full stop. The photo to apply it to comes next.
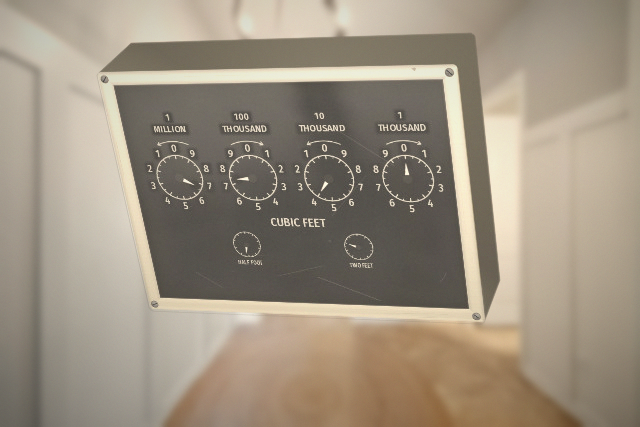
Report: **674000** ft³
